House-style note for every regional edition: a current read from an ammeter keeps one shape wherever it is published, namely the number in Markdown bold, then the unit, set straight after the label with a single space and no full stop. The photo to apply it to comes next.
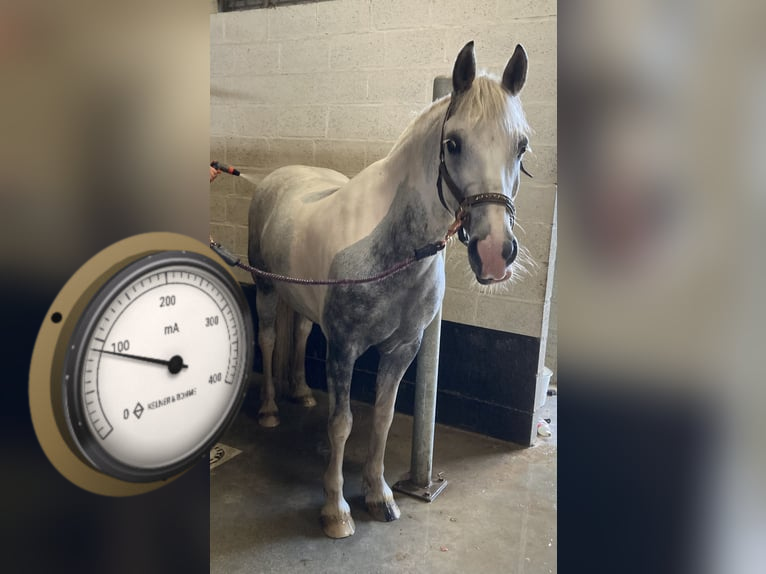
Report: **90** mA
